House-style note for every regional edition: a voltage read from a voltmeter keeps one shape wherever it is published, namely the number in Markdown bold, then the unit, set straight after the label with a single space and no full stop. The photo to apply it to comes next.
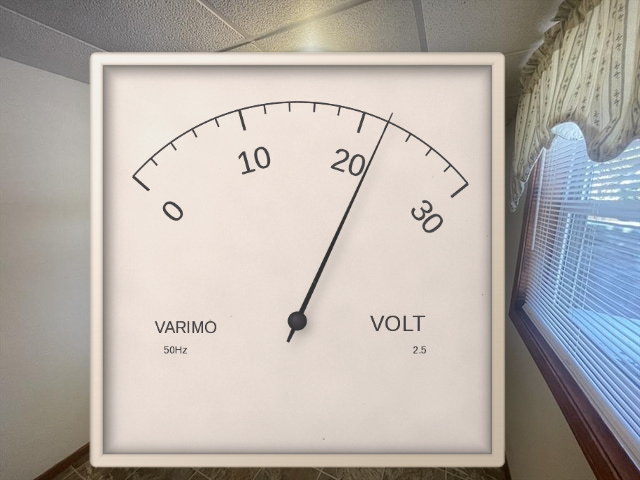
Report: **22** V
